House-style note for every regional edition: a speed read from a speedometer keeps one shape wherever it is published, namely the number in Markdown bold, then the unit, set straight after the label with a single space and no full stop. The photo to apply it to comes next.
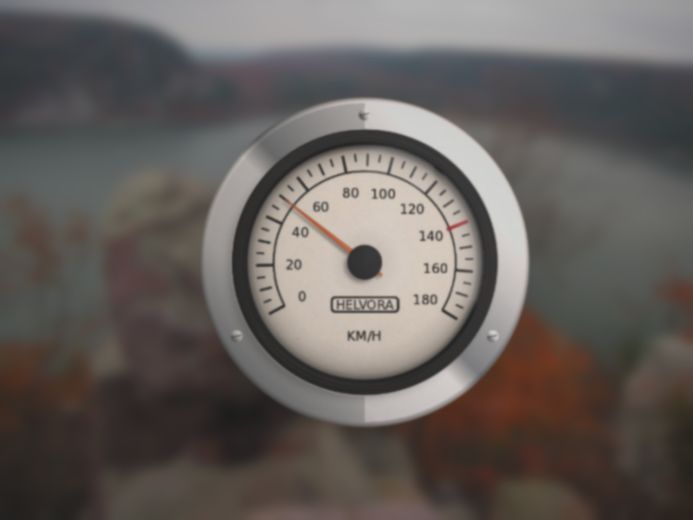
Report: **50** km/h
